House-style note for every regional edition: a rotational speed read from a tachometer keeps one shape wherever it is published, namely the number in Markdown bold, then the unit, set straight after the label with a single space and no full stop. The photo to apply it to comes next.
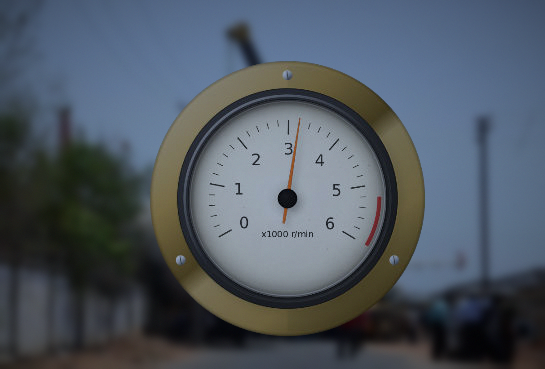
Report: **3200** rpm
